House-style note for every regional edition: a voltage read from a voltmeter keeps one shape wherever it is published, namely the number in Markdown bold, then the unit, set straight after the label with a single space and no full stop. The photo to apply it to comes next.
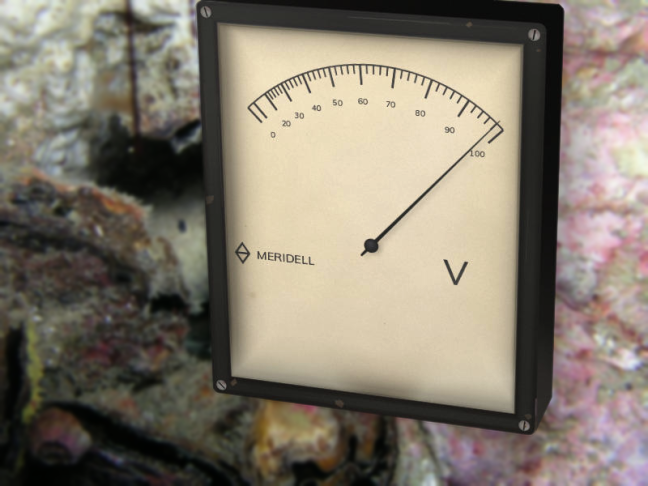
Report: **98** V
